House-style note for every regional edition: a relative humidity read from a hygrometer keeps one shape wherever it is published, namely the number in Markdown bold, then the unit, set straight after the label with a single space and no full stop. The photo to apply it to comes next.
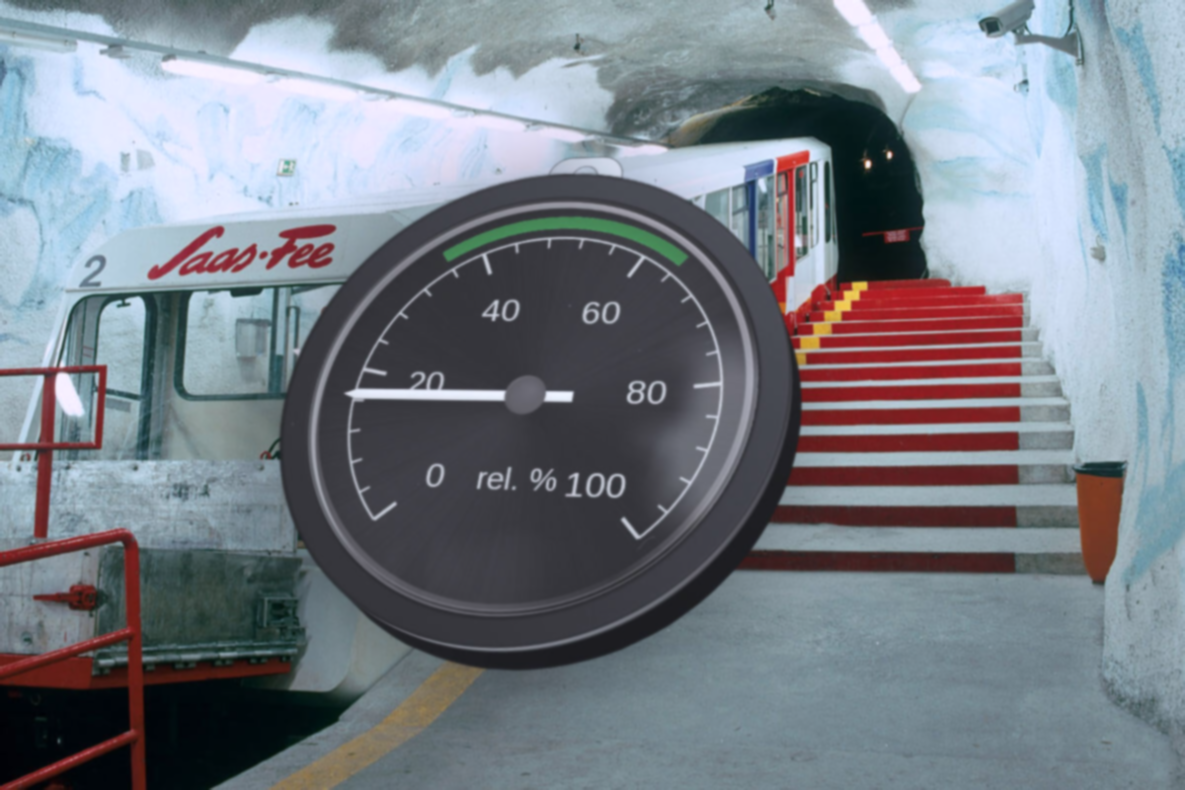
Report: **16** %
